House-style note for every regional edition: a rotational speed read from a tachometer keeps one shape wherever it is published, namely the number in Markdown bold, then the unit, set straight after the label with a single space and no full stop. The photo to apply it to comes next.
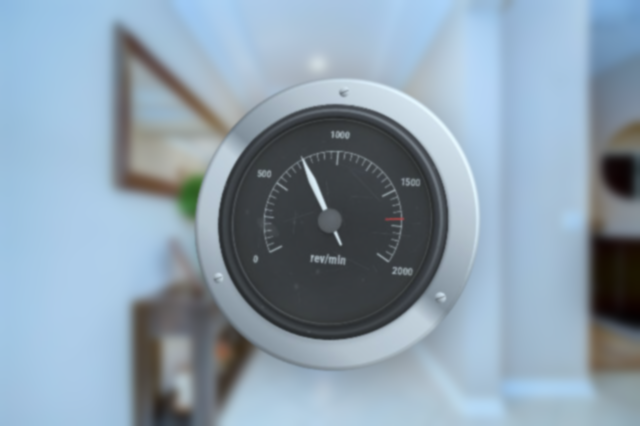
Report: **750** rpm
